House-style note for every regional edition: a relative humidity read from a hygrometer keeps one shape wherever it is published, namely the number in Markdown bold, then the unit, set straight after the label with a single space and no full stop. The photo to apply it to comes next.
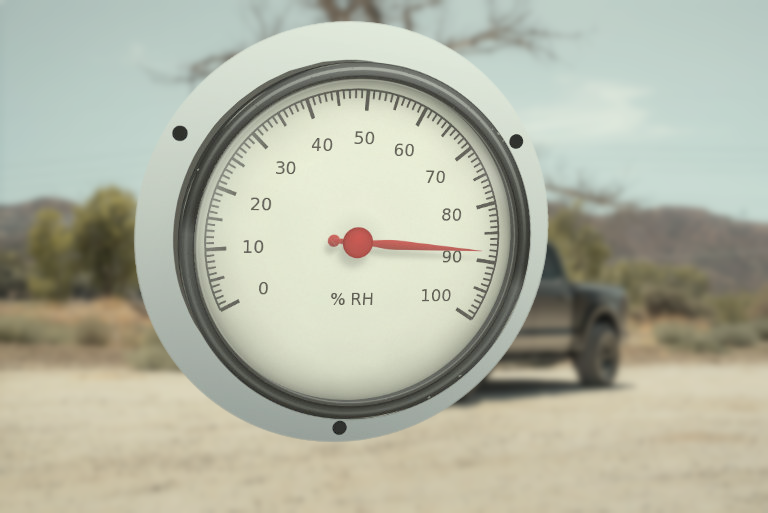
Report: **88** %
